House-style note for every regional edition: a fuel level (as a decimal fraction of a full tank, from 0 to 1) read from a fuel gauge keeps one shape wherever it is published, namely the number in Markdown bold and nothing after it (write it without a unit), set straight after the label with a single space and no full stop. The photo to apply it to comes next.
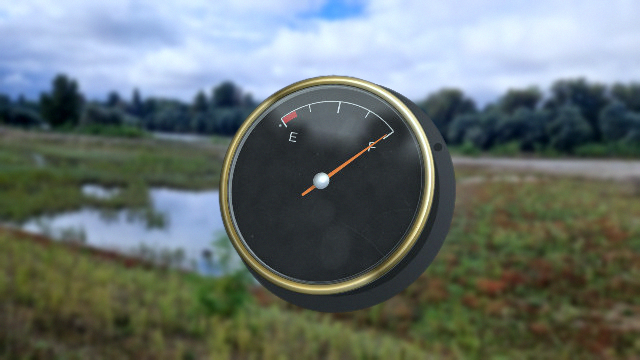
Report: **1**
